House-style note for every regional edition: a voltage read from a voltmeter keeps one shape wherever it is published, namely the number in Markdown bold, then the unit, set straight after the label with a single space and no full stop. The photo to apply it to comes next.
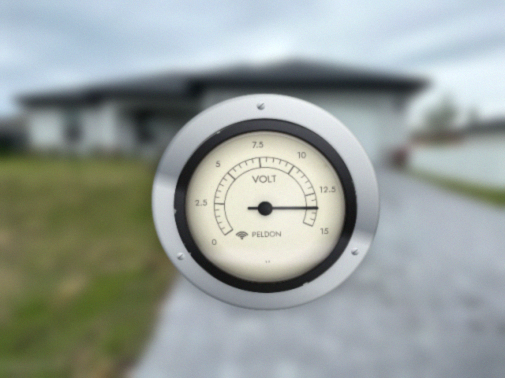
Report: **13.5** V
